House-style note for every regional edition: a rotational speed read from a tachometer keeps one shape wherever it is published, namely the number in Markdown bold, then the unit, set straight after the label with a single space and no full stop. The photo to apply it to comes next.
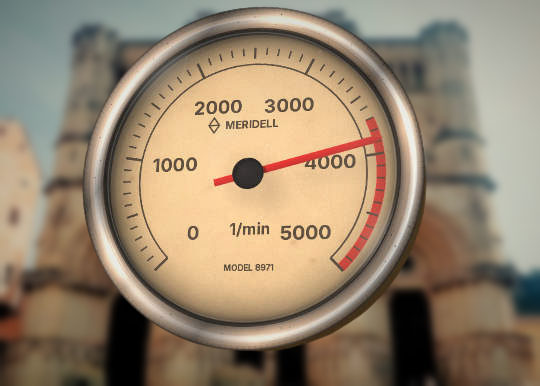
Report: **3900** rpm
